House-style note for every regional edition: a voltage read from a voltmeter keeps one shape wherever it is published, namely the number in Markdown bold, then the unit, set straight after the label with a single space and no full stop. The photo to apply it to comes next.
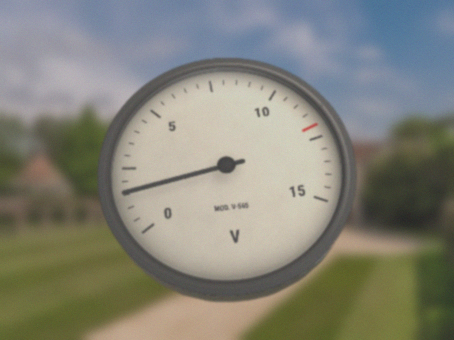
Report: **1.5** V
